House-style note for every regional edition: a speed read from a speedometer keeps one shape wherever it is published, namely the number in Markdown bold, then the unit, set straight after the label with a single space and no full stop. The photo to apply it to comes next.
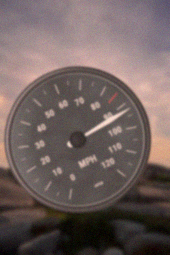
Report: **92.5** mph
